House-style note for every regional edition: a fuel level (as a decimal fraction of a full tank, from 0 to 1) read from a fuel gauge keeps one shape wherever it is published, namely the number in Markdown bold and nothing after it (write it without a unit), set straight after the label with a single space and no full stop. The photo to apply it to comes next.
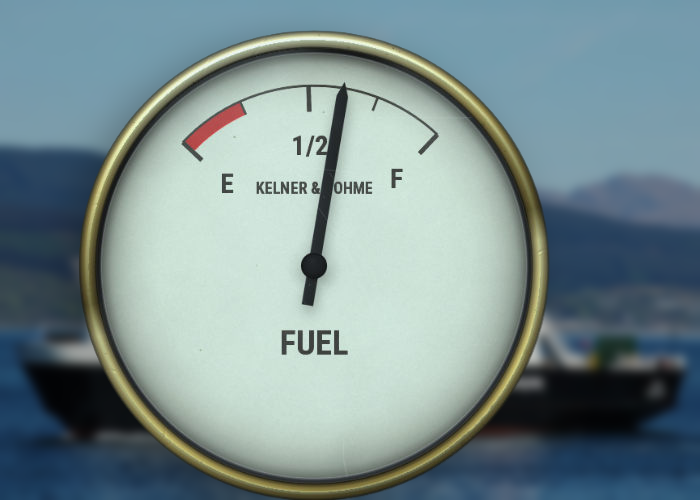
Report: **0.625**
